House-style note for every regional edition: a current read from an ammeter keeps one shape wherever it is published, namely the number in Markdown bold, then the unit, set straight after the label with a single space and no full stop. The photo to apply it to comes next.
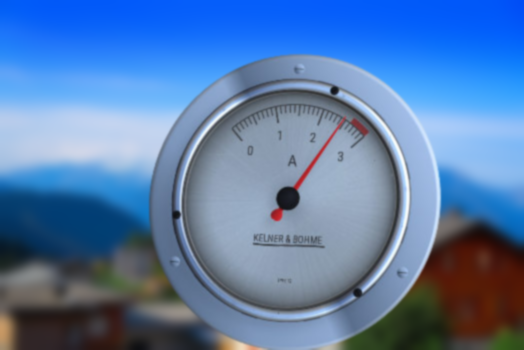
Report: **2.5** A
